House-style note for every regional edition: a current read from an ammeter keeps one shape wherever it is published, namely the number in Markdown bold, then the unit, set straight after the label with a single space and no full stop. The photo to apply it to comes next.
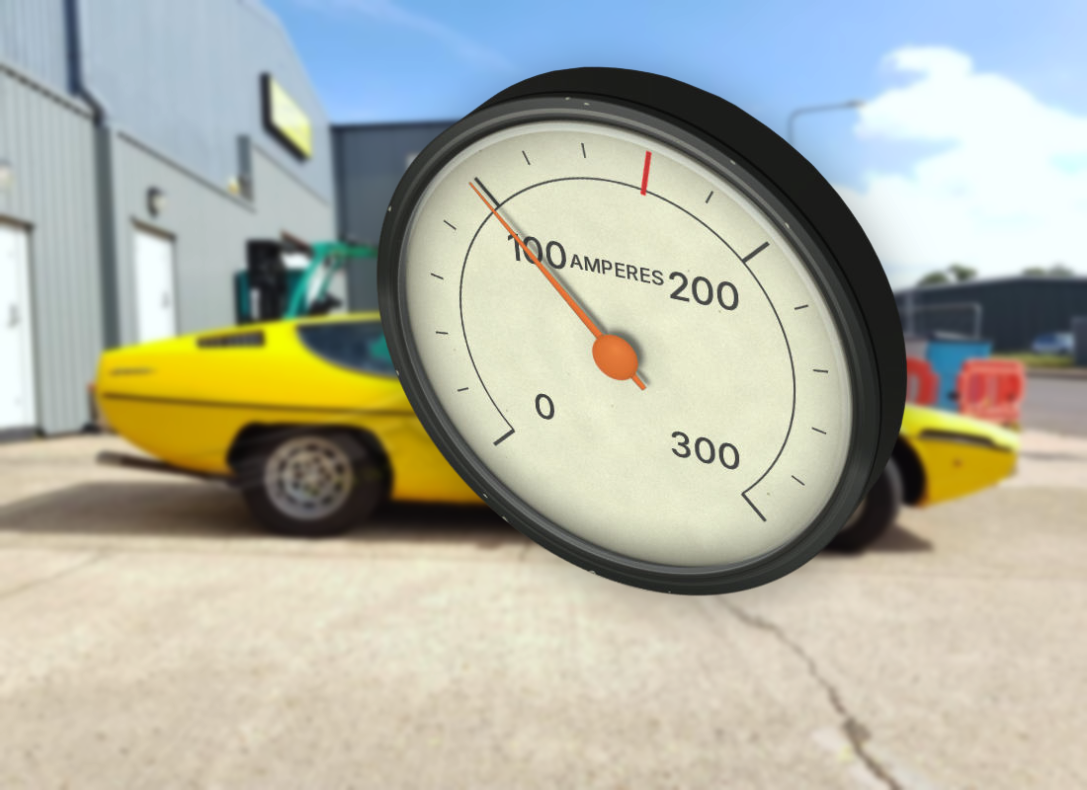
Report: **100** A
